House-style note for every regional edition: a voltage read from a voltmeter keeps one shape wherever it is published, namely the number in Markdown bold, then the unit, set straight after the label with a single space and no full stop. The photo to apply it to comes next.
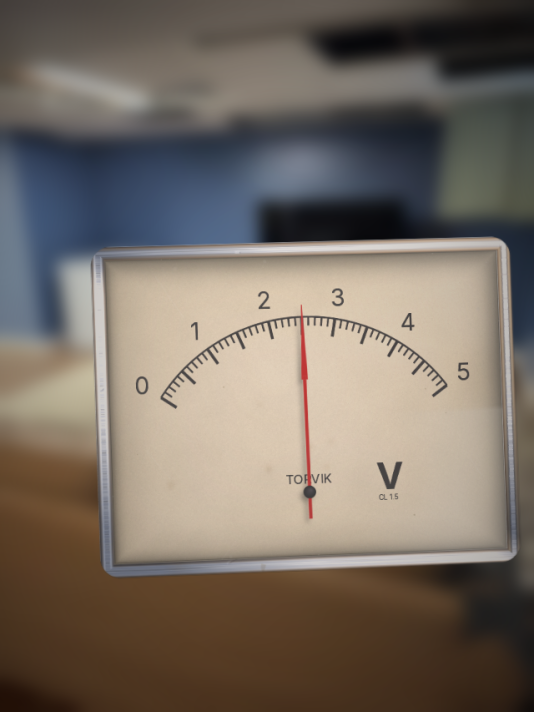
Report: **2.5** V
